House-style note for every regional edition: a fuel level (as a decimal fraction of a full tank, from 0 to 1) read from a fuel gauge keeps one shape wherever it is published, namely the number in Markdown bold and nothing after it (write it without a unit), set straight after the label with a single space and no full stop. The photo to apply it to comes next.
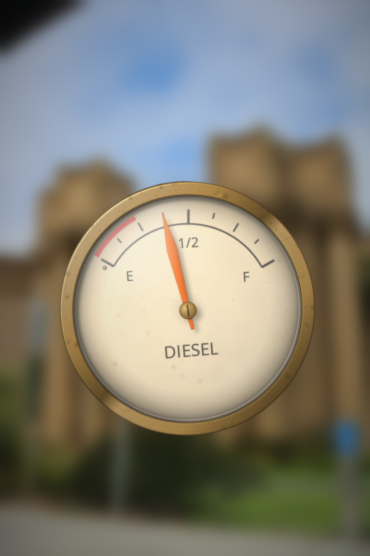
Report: **0.375**
